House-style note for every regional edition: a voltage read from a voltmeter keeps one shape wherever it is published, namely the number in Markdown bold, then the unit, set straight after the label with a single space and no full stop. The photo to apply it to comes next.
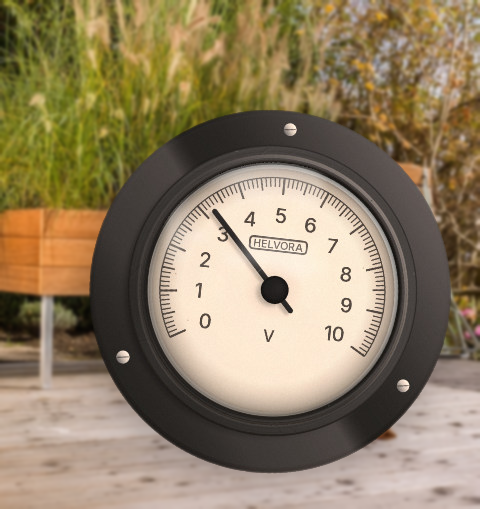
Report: **3.2** V
